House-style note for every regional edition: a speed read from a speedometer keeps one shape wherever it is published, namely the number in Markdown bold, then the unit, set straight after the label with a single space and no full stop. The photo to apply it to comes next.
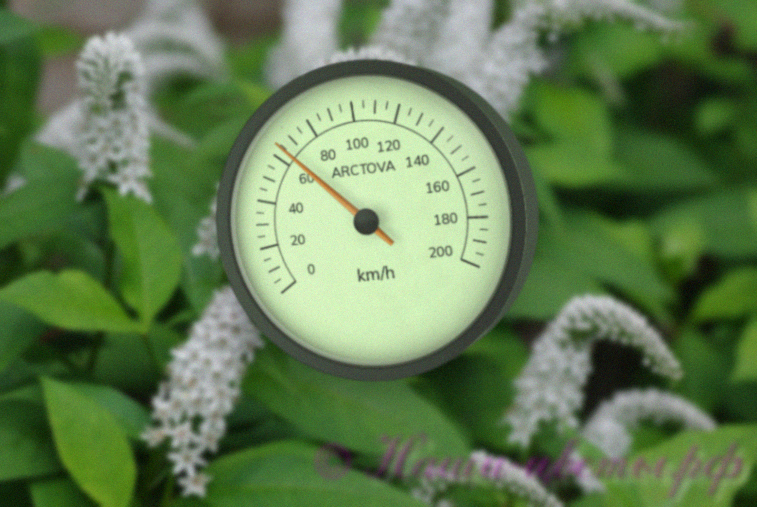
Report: **65** km/h
